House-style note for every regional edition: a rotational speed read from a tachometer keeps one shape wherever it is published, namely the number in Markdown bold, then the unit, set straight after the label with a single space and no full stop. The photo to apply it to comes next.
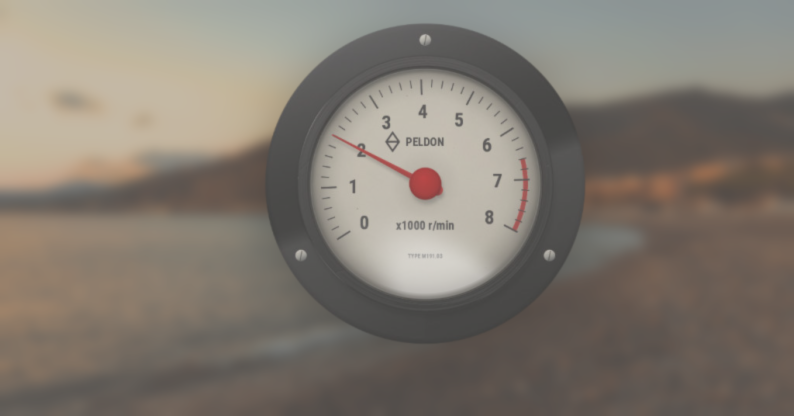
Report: **2000** rpm
